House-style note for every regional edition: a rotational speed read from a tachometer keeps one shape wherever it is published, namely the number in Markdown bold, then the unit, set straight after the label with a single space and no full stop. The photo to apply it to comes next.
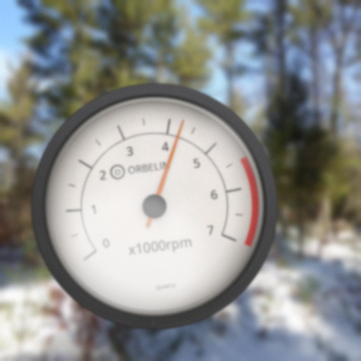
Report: **4250** rpm
